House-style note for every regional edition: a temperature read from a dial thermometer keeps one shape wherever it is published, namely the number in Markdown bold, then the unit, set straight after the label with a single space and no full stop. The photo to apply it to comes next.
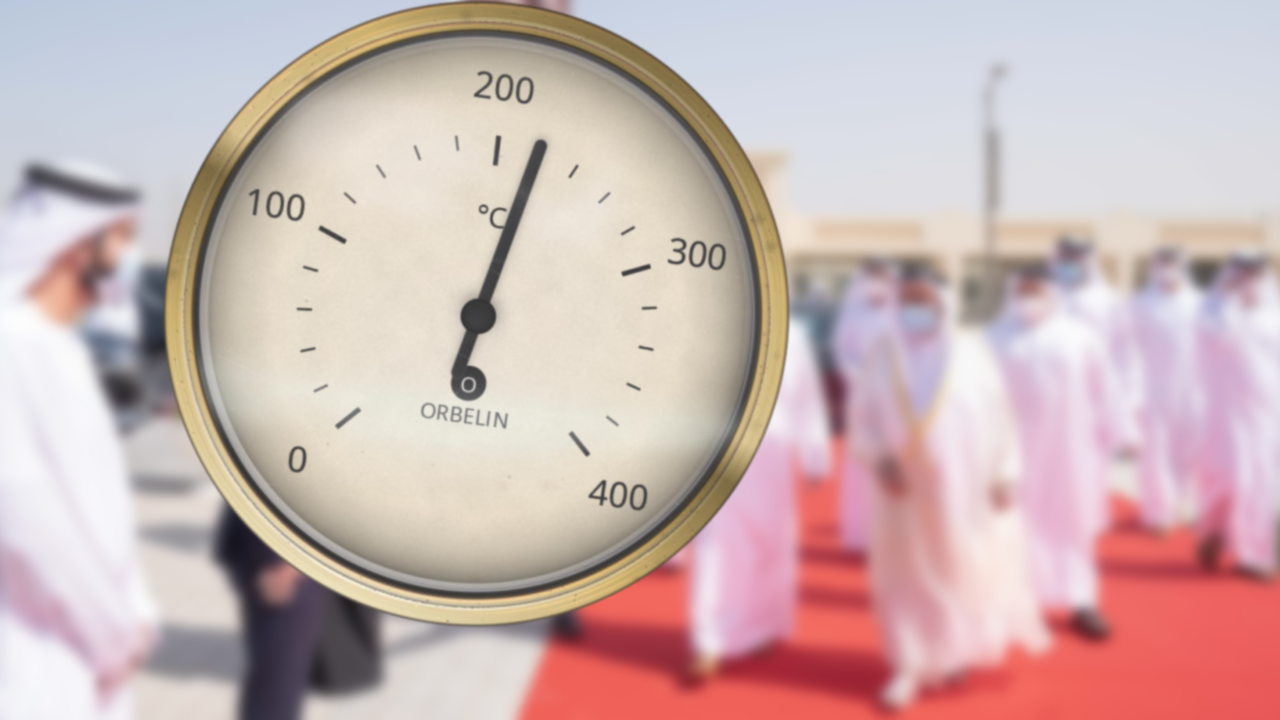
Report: **220** °C
